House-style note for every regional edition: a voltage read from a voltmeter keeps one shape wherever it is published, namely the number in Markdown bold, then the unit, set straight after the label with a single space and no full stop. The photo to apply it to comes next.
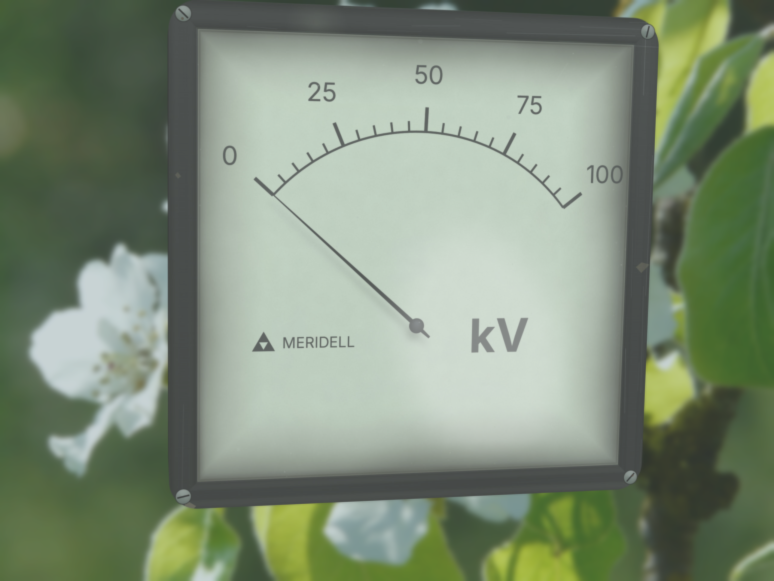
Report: **0** kV
